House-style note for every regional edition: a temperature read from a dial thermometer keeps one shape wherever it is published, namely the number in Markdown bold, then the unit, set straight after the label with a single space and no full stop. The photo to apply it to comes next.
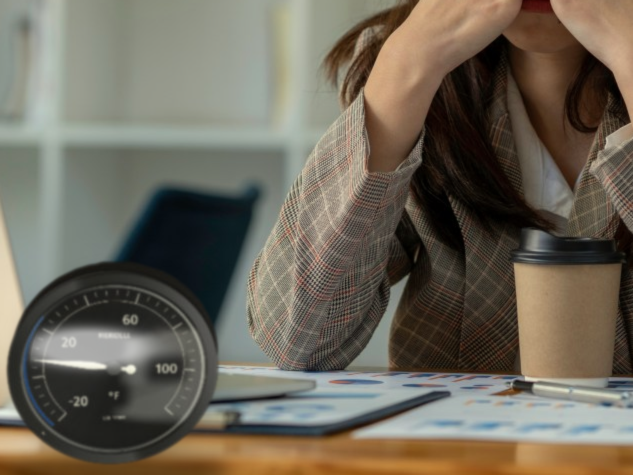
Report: **8** °F
